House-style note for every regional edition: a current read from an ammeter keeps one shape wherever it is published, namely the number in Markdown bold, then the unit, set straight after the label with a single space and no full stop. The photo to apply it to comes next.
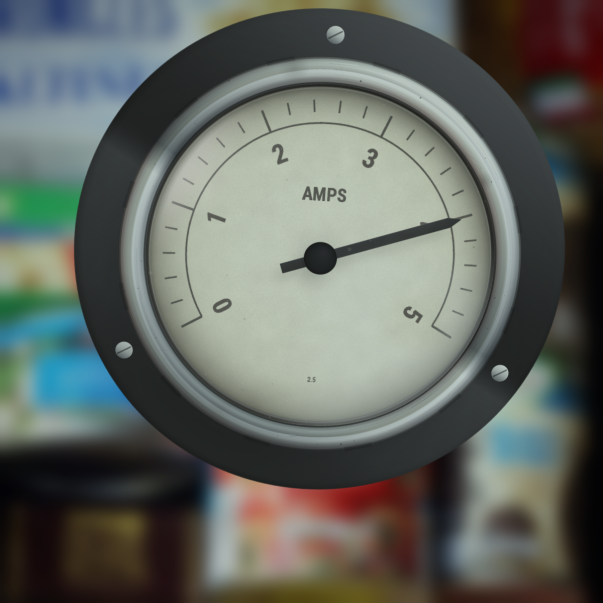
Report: **4** A
